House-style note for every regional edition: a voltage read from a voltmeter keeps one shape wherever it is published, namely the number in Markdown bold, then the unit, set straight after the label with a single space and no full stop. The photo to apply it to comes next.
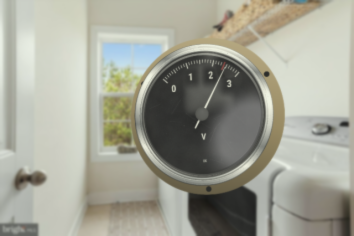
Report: **2.5** V
